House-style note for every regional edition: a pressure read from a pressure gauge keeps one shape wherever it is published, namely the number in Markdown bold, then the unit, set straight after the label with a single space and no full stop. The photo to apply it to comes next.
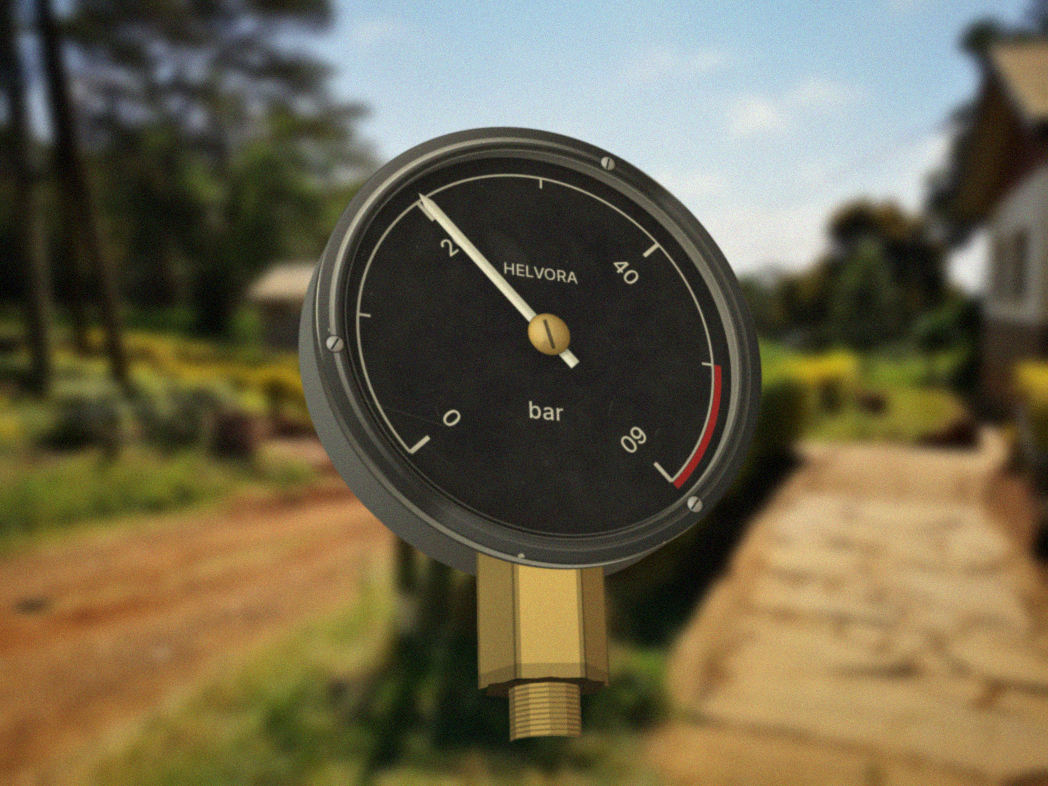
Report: **20** bar
